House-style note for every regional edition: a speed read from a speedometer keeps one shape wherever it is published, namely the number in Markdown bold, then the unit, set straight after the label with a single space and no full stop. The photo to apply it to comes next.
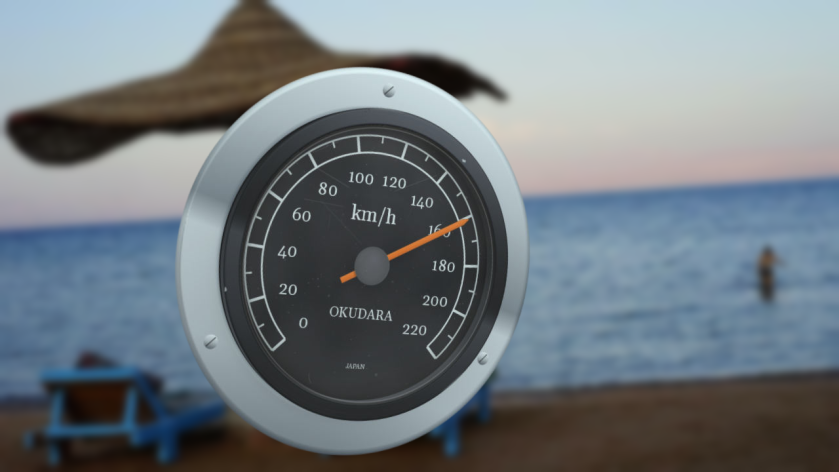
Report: **160** km/h
